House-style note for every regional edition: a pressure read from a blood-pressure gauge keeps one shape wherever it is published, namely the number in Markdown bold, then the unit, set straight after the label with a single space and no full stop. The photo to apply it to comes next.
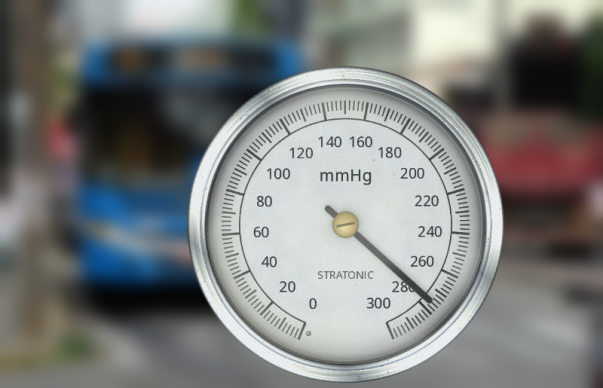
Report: **276** mmHg
